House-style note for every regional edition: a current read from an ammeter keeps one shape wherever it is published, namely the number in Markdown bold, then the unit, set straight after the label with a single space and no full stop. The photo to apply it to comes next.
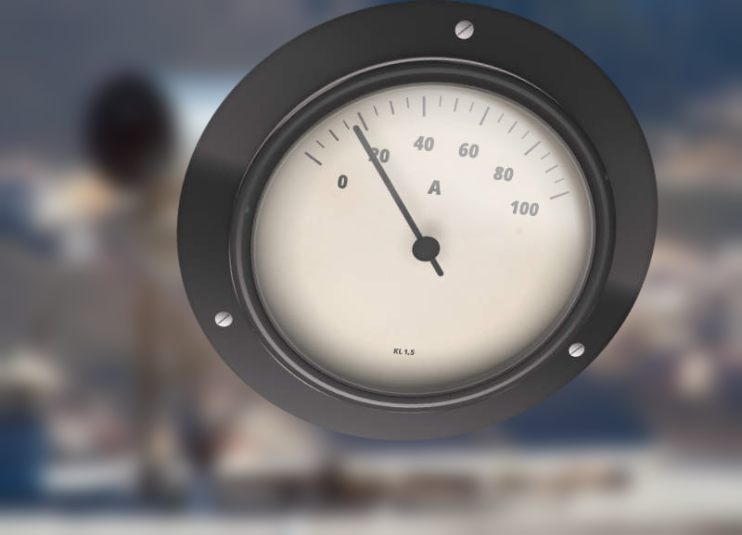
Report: **17.5** A
